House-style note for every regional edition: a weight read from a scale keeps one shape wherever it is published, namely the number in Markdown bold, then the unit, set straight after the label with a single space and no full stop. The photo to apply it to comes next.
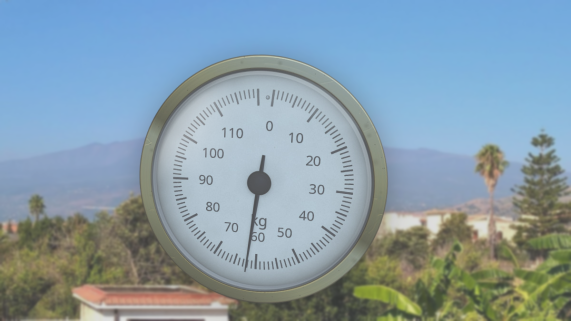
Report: **62** kg
